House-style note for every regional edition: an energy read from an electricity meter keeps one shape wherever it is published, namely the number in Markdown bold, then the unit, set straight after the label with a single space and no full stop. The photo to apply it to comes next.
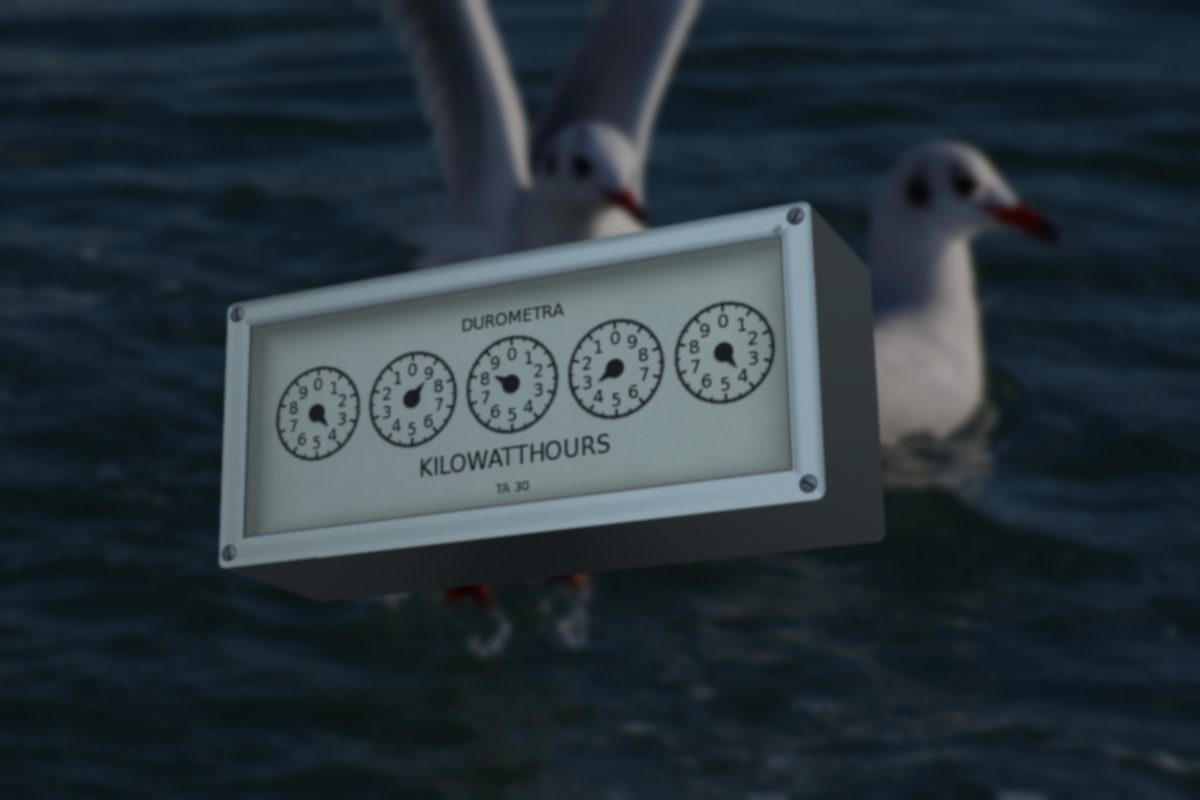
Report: **38834** kWh
